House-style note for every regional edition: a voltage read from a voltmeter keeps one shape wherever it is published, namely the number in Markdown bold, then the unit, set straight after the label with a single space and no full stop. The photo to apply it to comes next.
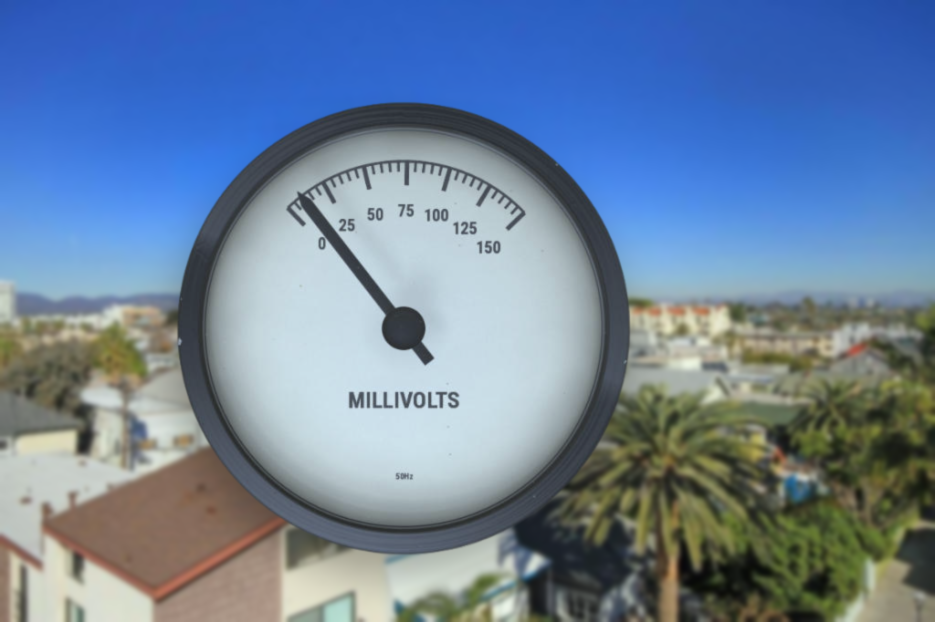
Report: **10** mV
